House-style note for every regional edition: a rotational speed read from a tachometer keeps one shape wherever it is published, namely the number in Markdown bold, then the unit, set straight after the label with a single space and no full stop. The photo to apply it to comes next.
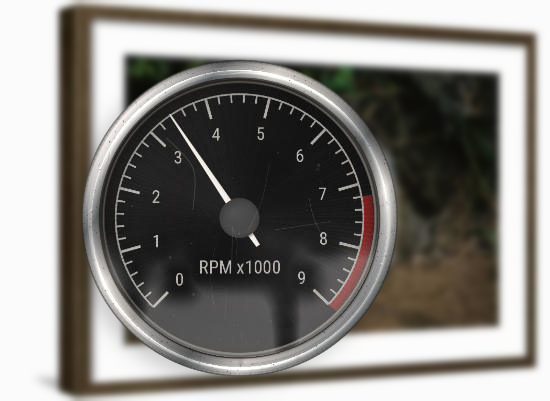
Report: **3400** rpm
